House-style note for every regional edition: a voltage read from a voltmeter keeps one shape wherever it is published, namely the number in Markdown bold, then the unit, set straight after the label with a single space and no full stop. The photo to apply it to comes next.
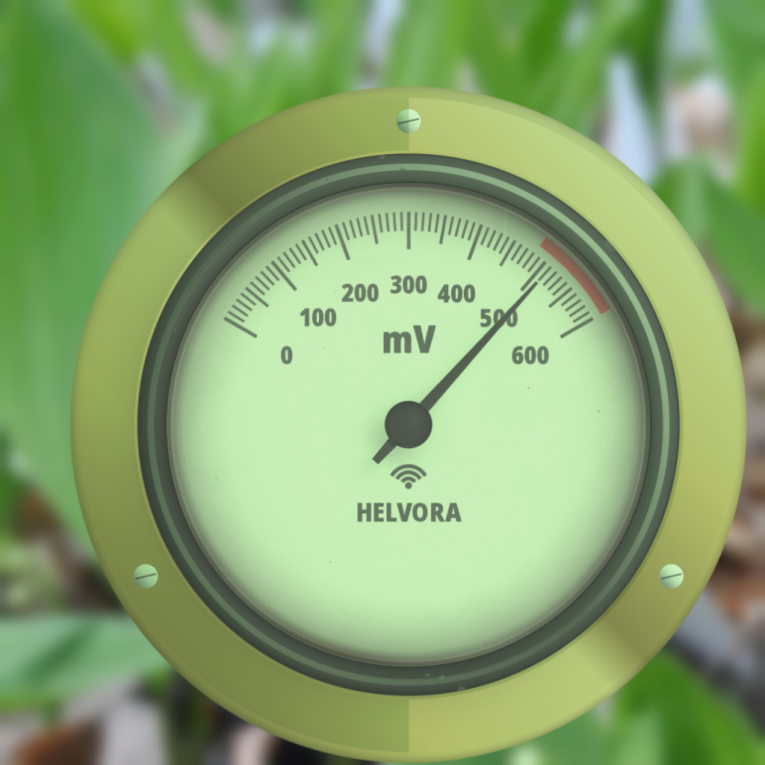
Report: **510** mV
